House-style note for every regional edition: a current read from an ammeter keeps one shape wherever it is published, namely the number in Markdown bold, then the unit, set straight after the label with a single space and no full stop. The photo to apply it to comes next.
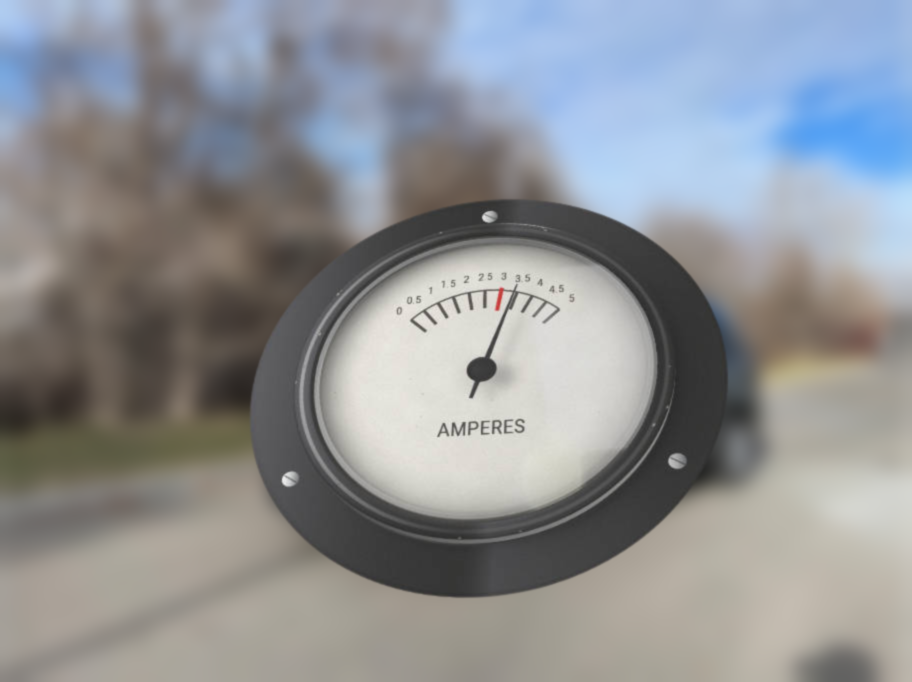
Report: **3.5** A
